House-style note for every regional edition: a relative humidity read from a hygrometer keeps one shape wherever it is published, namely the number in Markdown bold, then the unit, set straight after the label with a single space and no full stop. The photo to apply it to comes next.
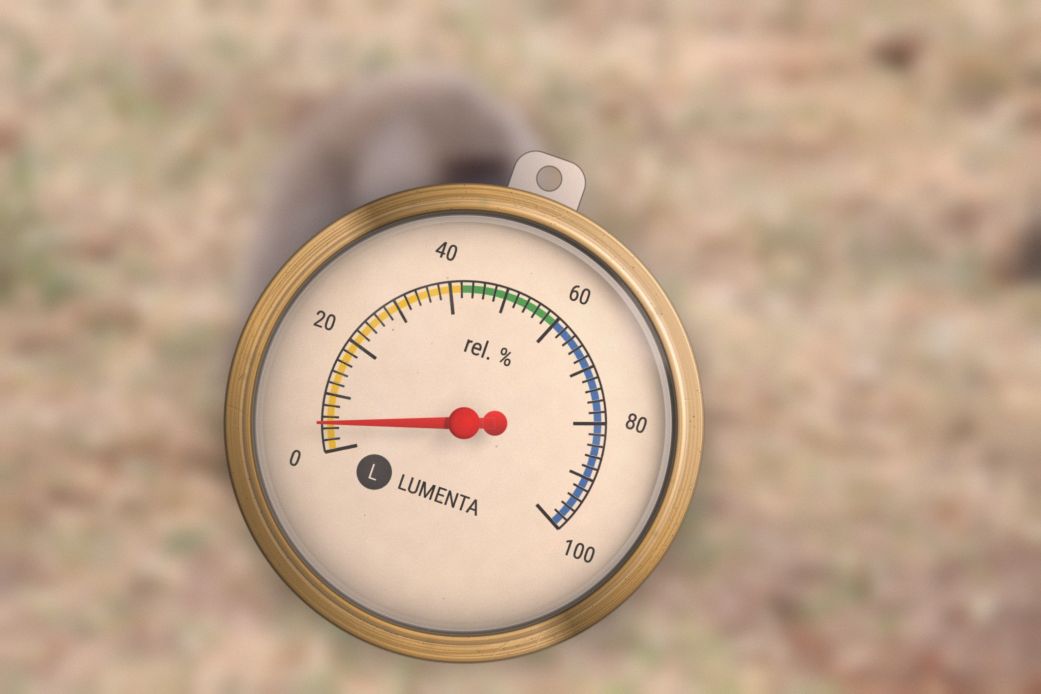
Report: **5** %
